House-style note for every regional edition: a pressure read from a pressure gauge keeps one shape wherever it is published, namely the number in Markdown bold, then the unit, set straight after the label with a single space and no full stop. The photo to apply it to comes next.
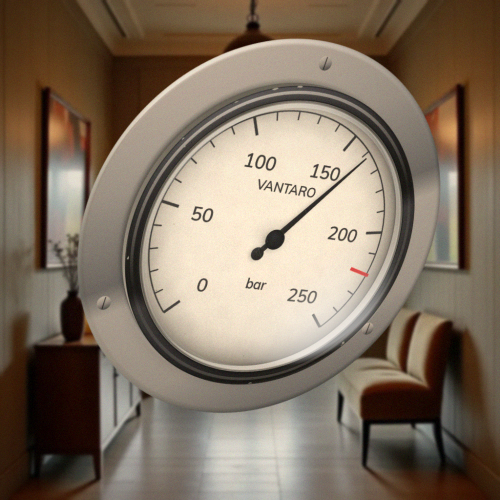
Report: **160** bar
